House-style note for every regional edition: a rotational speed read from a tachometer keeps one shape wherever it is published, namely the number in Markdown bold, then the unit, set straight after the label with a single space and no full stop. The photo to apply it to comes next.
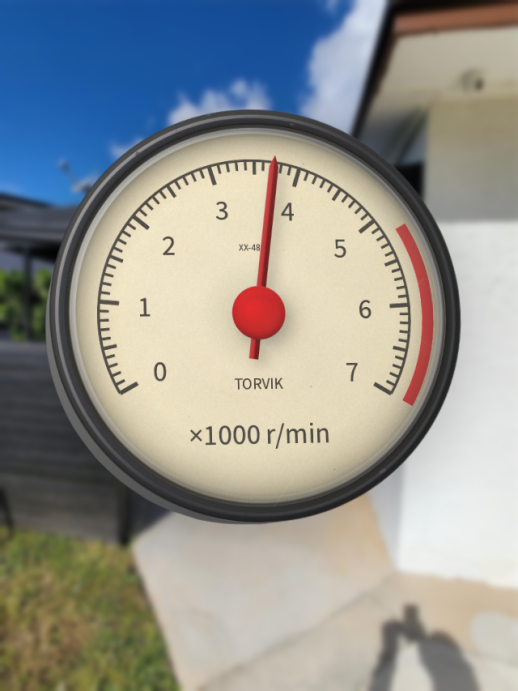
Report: **3700** rpm
